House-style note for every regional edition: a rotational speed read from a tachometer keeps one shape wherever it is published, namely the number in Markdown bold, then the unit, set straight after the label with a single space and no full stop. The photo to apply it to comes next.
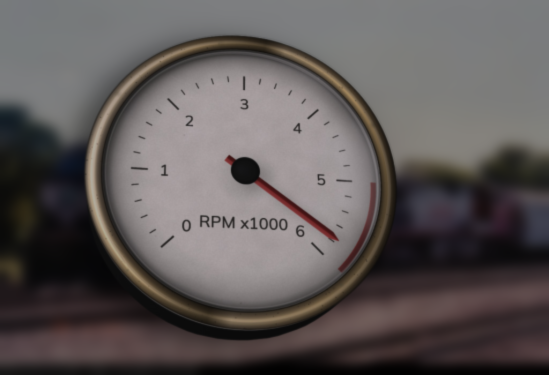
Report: **5800** rpm
